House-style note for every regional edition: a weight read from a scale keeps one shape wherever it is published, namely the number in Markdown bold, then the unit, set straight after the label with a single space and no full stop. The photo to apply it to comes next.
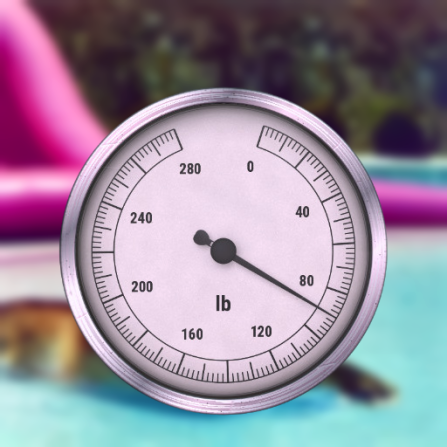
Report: **90** lb
